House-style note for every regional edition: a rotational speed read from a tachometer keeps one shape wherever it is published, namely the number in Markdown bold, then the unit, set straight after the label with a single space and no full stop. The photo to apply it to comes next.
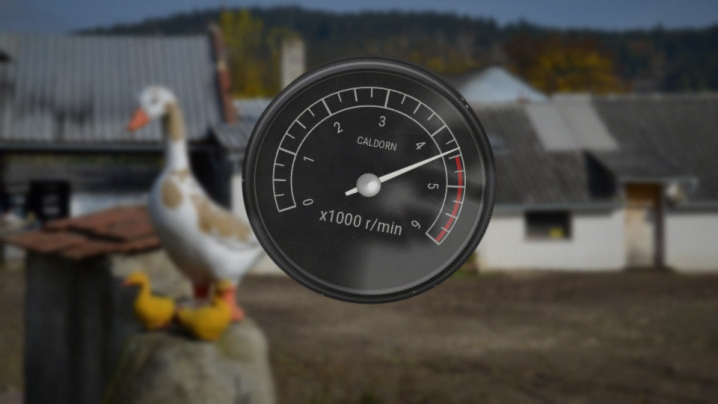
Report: **4375** rpm
